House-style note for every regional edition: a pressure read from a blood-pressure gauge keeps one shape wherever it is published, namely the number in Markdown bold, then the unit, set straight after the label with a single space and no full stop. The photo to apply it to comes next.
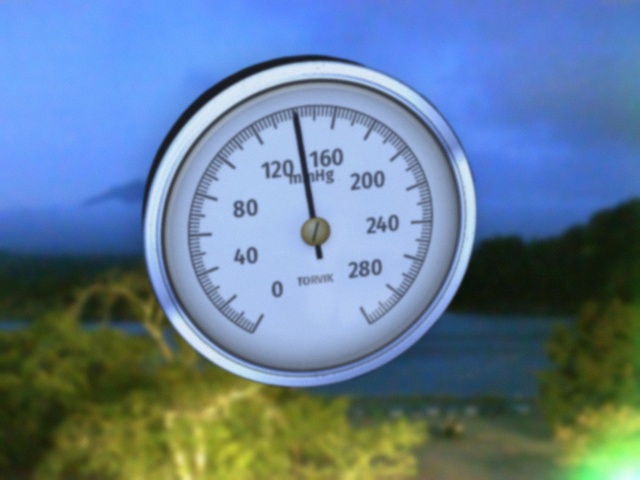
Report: **140** mmHg
